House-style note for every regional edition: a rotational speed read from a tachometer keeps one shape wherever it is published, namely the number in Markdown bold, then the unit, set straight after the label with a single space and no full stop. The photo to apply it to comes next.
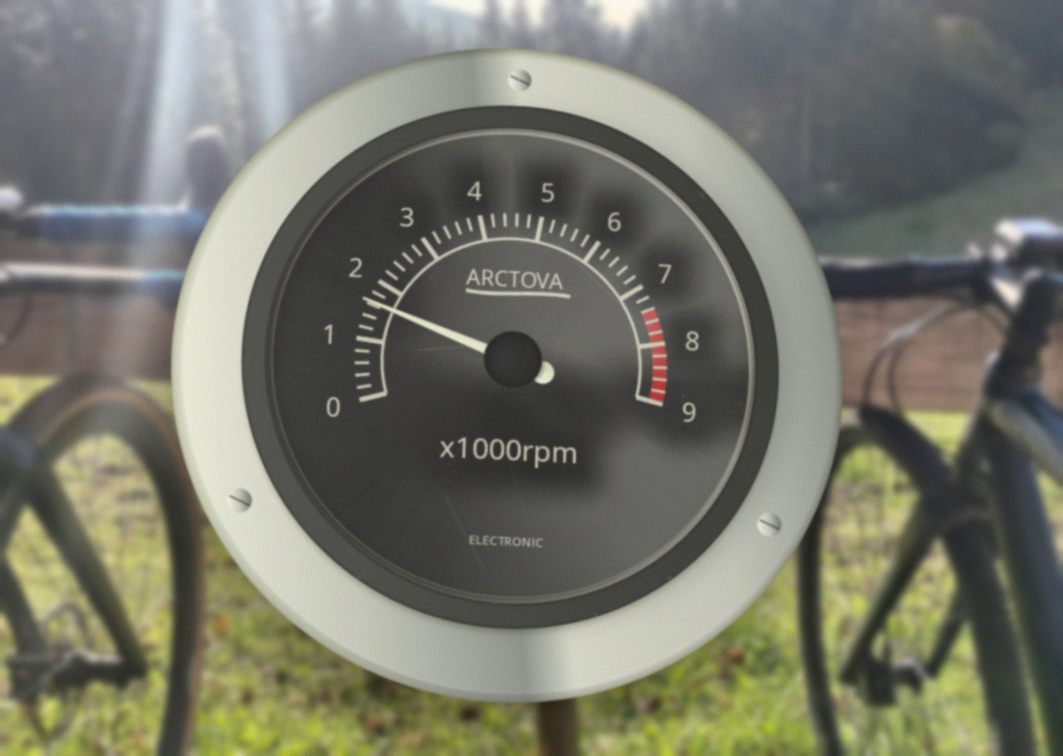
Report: **1600** rpm
